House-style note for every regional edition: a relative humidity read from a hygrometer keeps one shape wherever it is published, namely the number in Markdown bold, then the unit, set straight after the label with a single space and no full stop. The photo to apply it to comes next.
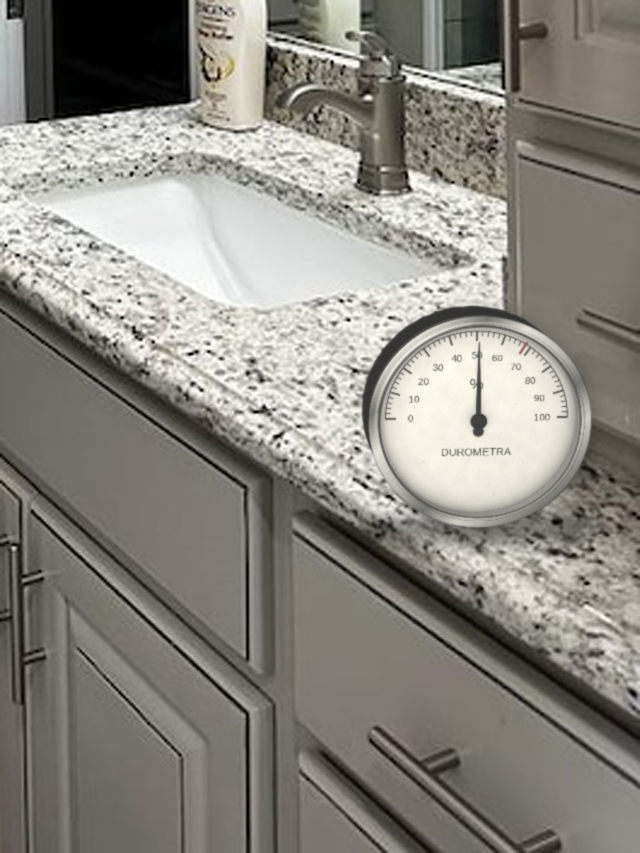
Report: **50** %
